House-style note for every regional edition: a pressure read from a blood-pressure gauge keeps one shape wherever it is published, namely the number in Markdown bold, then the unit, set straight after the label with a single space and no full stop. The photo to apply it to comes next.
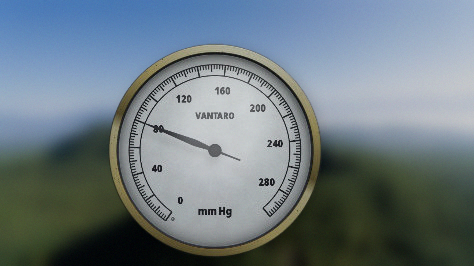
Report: **80** mmHg
